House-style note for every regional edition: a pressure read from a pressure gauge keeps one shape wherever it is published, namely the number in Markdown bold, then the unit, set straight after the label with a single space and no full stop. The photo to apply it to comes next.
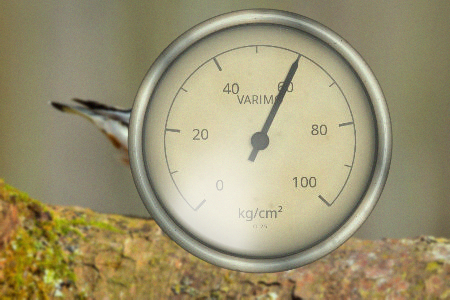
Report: **60** kg/cm²
